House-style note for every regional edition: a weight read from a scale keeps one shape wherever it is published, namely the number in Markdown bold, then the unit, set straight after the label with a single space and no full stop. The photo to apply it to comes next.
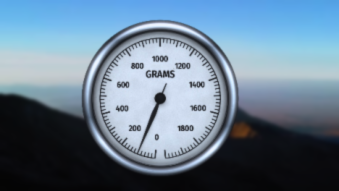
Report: **100** g
